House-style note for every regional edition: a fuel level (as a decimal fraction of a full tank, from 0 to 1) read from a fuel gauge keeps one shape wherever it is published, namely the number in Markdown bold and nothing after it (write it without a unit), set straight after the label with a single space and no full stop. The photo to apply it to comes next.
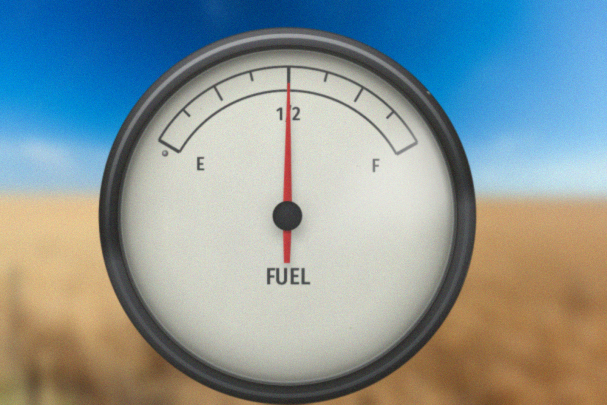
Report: **0.5**
